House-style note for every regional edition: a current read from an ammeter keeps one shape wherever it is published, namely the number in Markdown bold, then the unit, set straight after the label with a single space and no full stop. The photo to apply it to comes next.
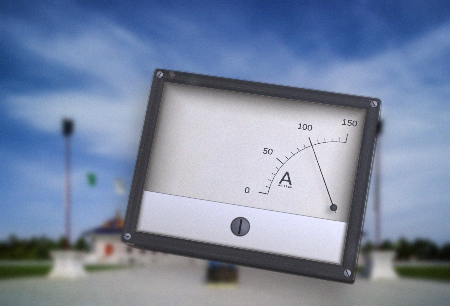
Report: **100** A
